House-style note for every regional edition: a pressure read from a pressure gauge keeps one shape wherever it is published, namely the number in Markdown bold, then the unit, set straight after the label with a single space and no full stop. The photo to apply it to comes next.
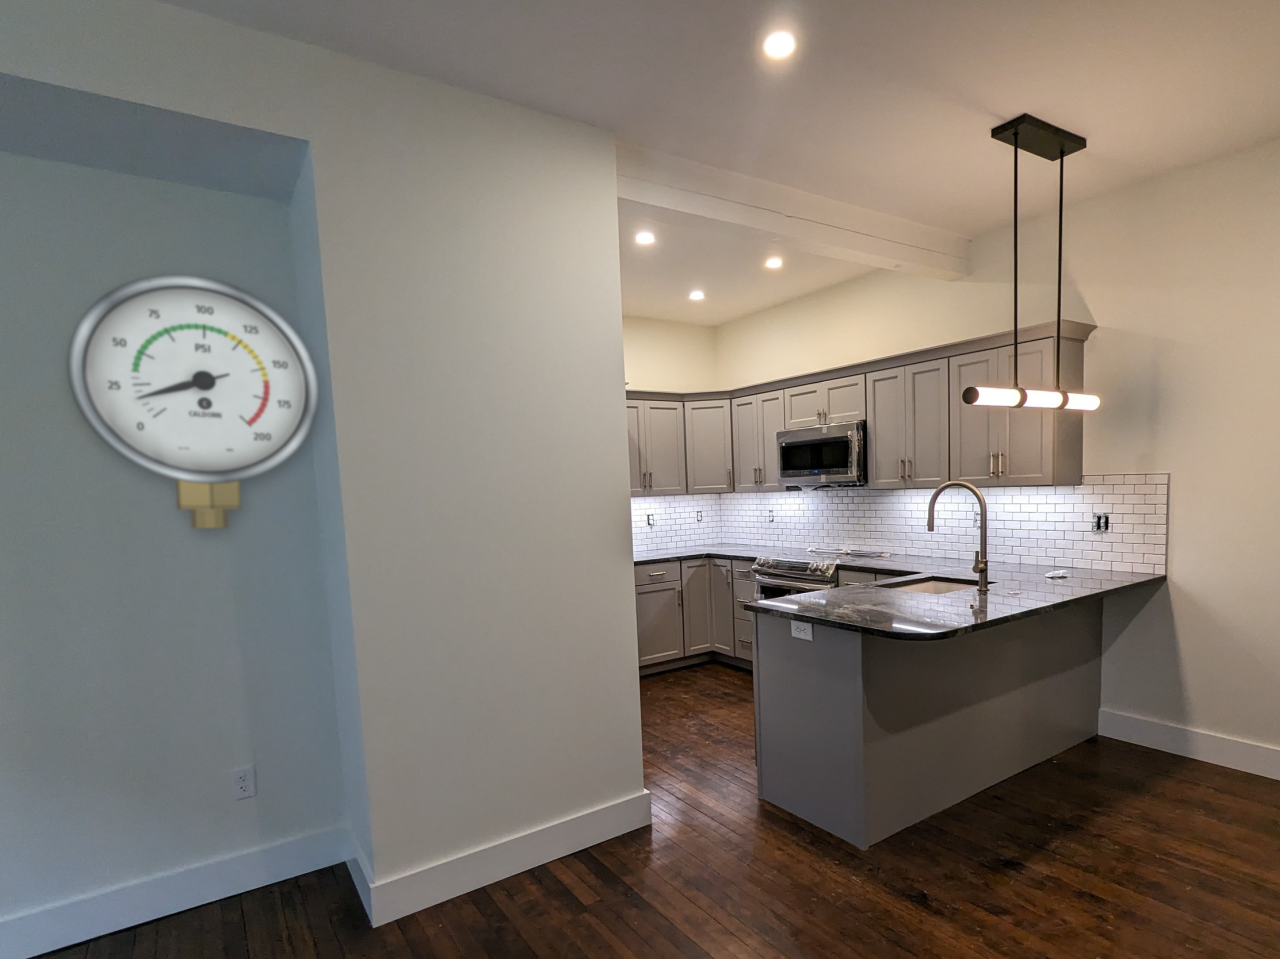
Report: **15** psi
